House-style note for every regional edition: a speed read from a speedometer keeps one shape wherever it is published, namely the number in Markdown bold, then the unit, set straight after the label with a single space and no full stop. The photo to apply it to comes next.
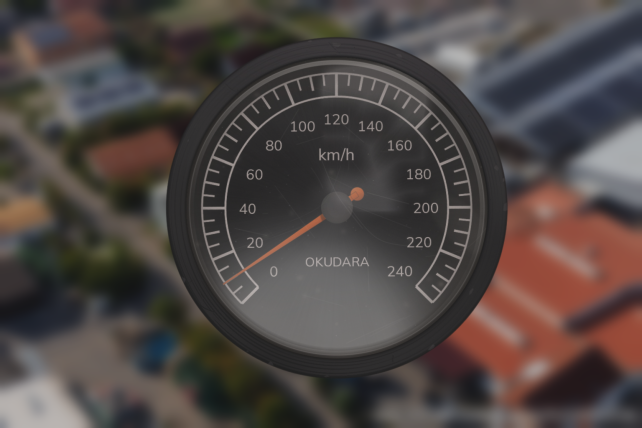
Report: **10** km/h
